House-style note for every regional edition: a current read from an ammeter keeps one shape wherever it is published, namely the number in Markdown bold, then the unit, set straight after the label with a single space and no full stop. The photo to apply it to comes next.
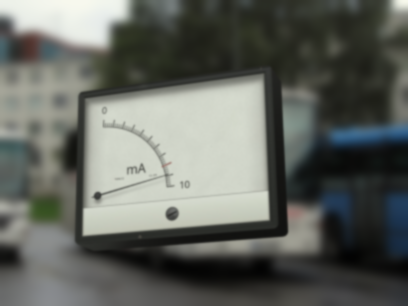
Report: **9** mA
